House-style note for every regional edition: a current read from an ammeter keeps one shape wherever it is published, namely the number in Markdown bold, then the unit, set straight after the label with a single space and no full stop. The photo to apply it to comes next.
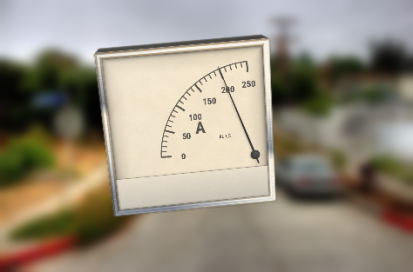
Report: **200** A
